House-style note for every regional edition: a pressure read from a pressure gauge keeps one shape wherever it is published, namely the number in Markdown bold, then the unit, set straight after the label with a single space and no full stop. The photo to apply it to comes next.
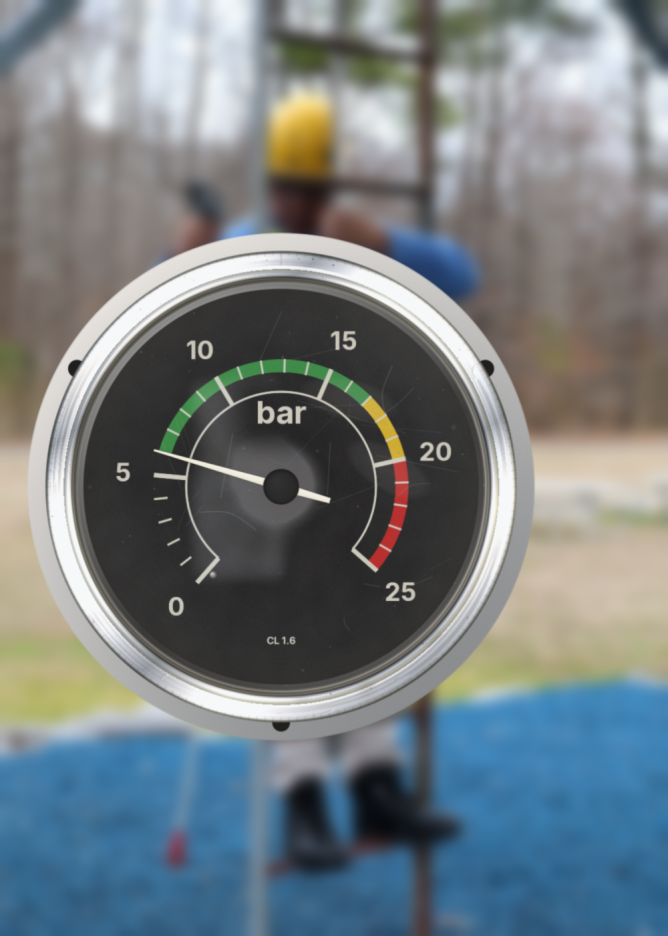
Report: **6** bar
